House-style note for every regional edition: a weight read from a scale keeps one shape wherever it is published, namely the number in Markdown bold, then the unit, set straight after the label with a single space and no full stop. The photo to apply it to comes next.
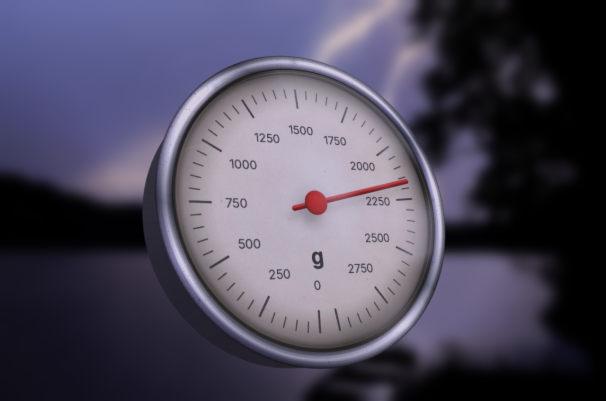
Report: **2175** g
